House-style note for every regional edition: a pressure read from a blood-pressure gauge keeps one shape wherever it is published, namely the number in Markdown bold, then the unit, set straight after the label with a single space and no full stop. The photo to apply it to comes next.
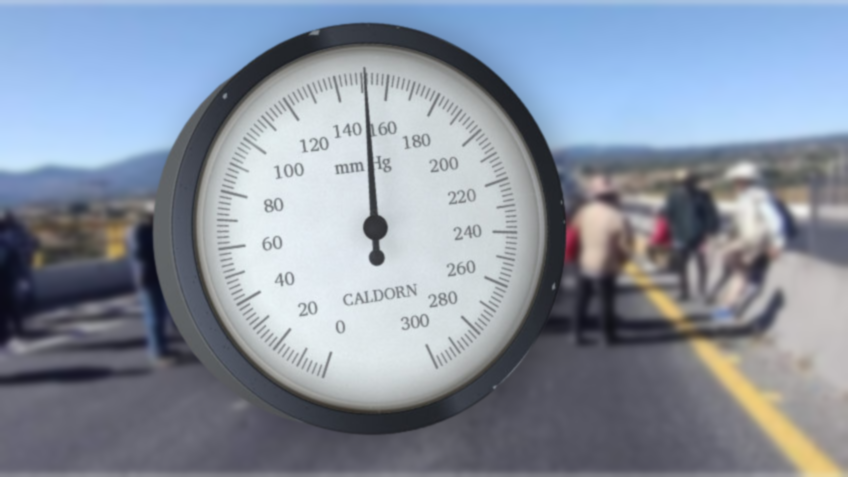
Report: **150** mmHg
